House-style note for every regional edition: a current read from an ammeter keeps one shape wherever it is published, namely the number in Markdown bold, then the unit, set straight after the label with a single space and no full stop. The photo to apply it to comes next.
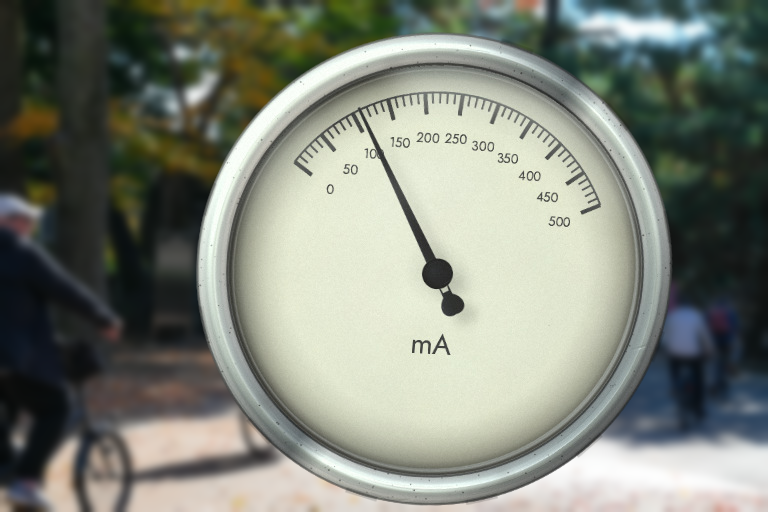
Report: **110** mA
